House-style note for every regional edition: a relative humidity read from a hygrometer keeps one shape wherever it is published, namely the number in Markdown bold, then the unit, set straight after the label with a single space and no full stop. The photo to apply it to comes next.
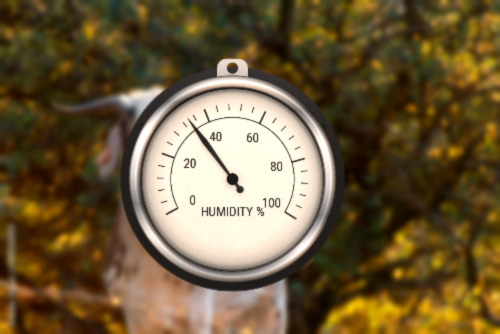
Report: **34** %
